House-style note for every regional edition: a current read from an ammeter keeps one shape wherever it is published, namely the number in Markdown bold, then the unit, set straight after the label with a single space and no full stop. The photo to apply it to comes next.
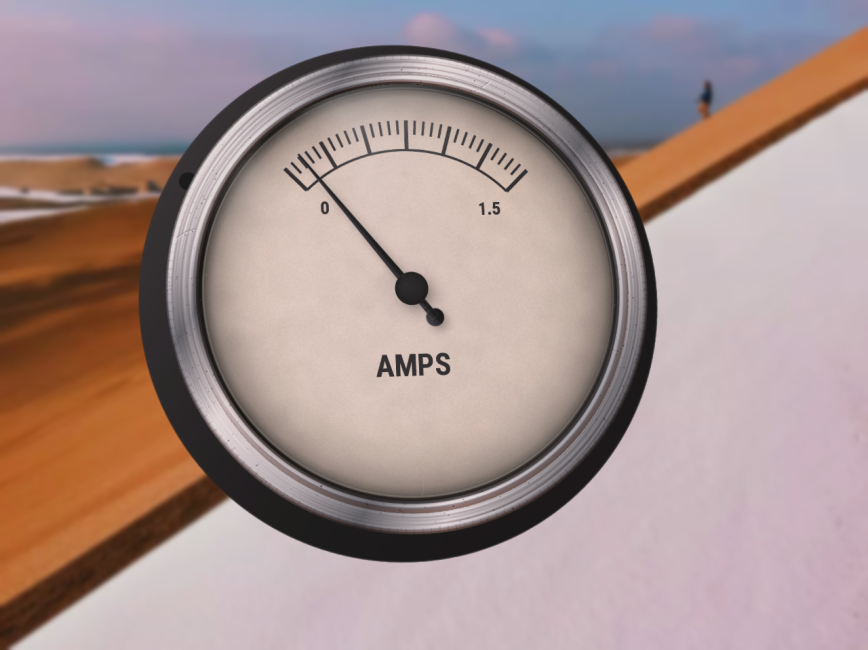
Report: **0.1** A
